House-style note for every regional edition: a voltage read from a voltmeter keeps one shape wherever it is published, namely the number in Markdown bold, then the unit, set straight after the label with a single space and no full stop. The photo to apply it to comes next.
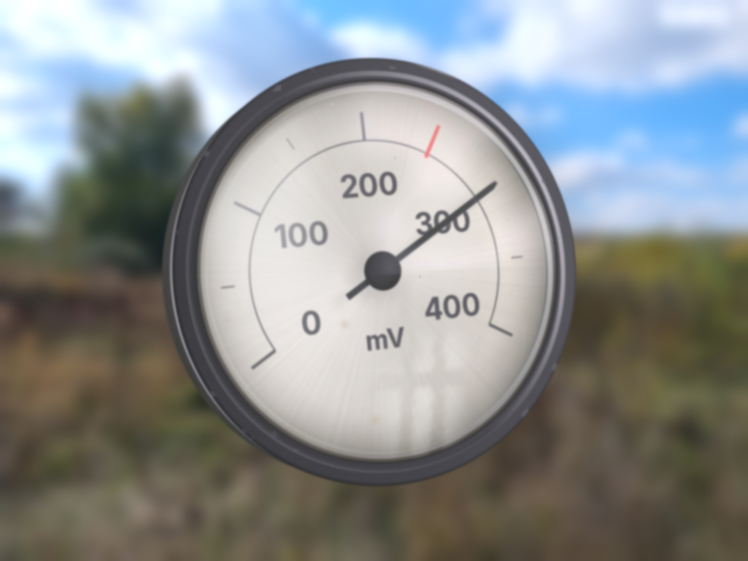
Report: **300** mV
